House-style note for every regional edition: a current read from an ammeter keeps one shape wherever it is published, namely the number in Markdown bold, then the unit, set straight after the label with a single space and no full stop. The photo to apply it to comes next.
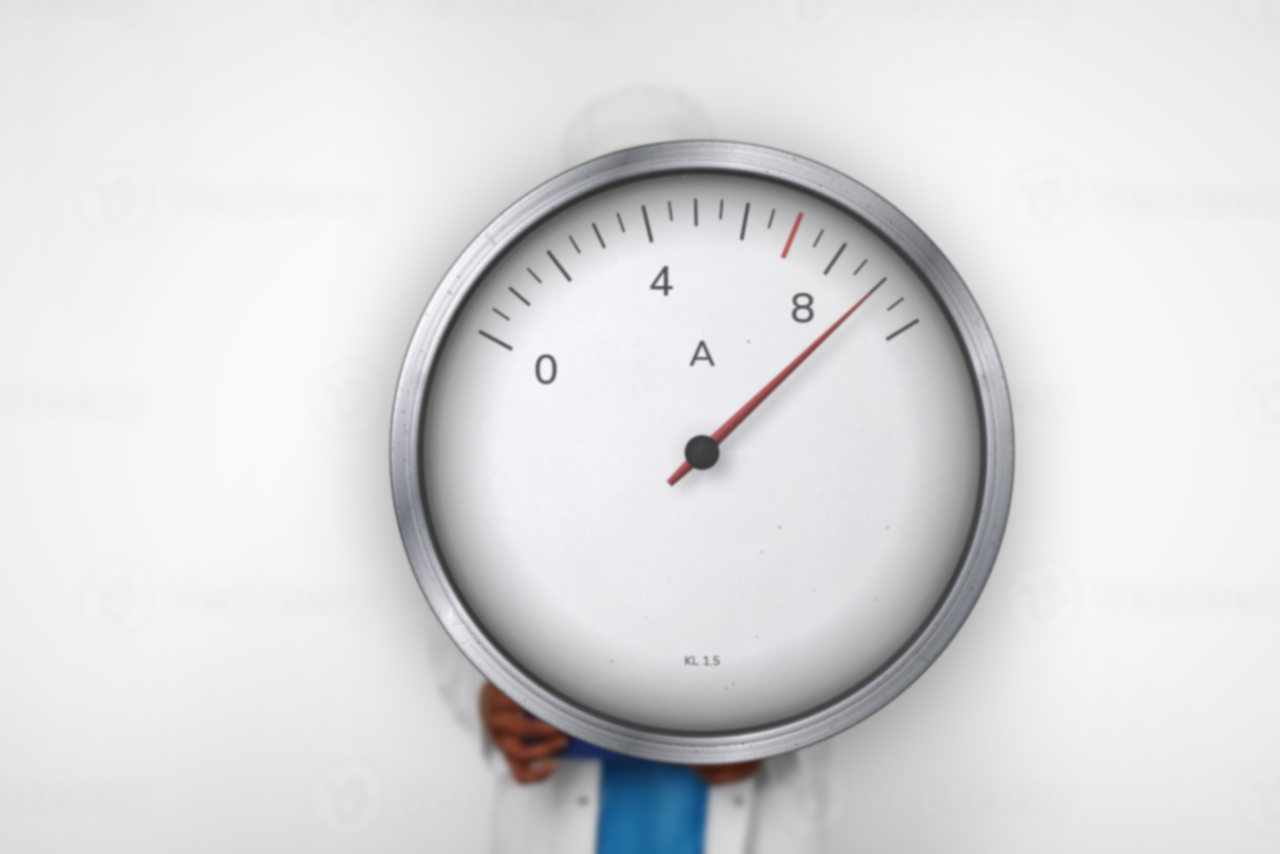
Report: **9** A
